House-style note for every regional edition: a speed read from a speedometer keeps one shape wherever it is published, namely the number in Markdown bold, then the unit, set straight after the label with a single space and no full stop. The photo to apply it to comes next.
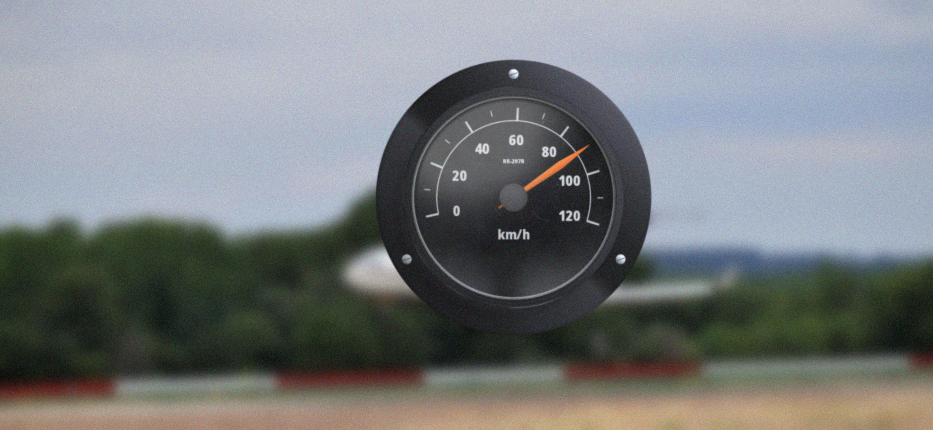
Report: **90** km/h
